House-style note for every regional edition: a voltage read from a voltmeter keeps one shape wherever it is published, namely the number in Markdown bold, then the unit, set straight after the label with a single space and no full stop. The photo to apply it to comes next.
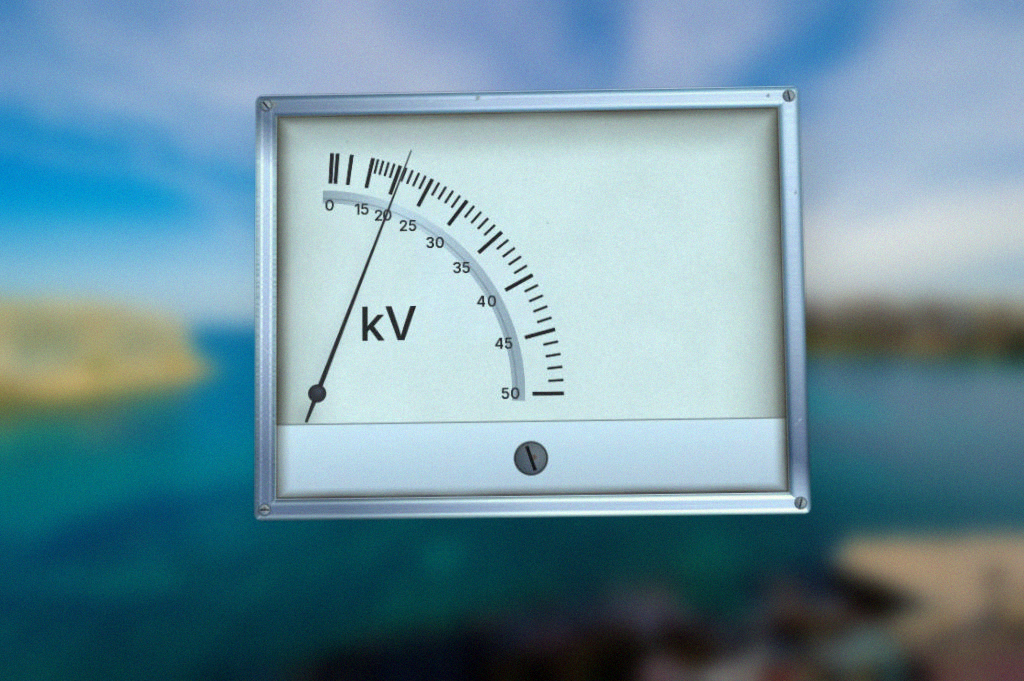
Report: **21** kV
